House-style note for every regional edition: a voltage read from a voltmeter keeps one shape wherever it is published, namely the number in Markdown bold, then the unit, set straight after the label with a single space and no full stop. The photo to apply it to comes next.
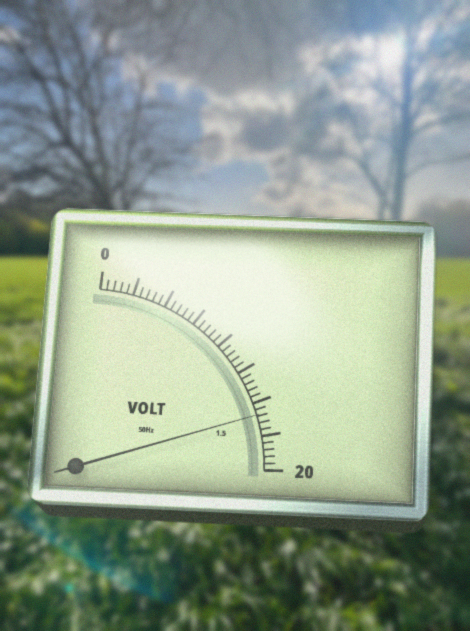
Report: **16** V
